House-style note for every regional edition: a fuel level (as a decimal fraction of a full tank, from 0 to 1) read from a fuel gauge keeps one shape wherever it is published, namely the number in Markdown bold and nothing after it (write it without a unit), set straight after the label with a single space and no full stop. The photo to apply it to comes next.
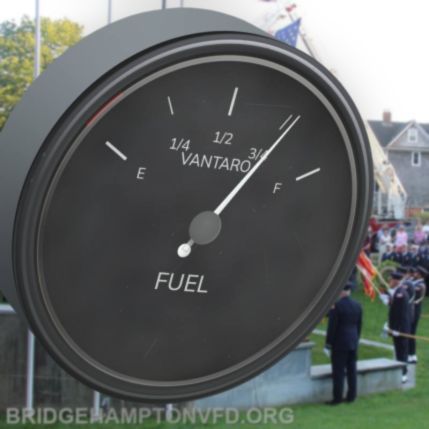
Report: **0.75**
